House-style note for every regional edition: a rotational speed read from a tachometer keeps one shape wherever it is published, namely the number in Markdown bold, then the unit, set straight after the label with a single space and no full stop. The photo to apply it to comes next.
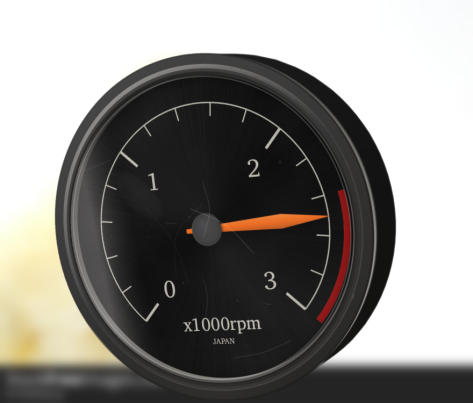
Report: **2500** rpm
